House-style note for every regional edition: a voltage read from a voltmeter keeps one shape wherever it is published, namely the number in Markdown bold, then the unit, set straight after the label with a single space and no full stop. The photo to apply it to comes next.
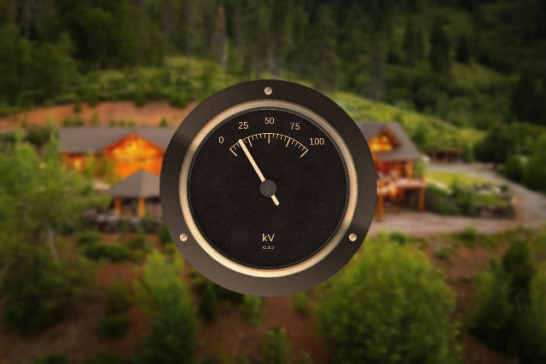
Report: **15** kV
